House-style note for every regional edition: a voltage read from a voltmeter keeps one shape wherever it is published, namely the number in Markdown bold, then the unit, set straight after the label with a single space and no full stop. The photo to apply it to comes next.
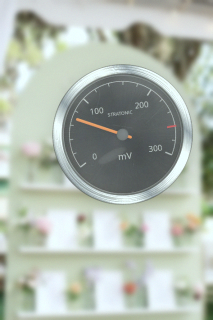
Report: **70** mV
